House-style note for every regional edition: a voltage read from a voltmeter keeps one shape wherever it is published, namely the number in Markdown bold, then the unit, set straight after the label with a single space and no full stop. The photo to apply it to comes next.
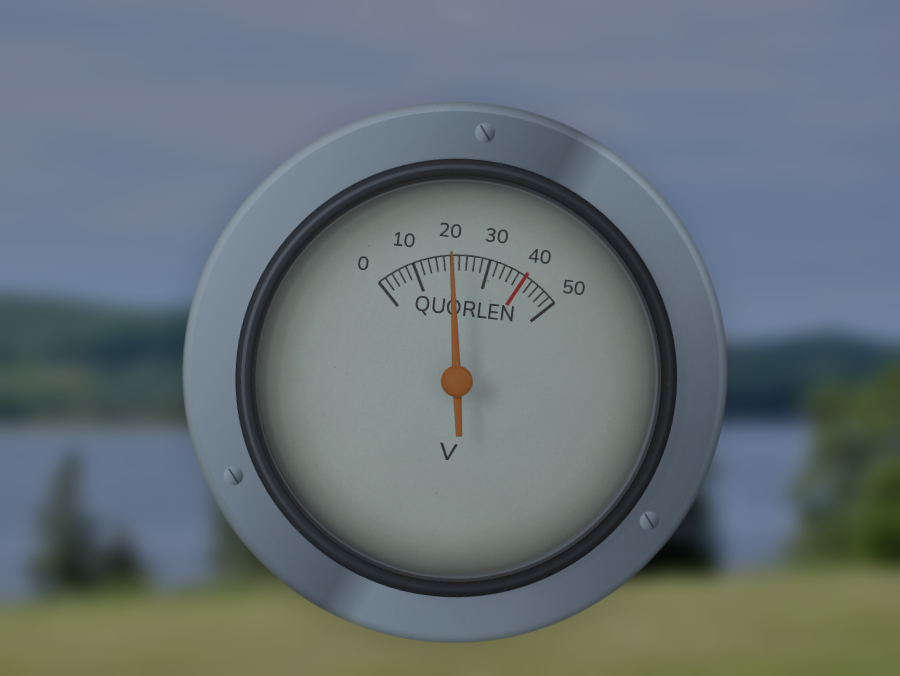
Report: **20** V
